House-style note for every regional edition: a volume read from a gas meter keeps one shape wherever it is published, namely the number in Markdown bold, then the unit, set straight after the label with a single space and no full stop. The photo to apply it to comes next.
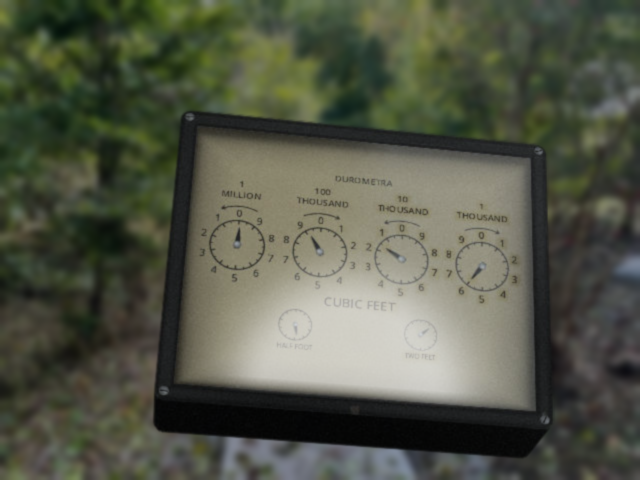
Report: **991600** ft³
